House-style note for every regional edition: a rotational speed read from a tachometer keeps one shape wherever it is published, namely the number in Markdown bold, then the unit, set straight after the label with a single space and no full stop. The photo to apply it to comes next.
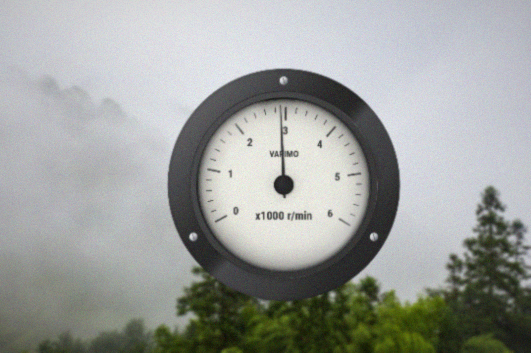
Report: **2900** rpm
